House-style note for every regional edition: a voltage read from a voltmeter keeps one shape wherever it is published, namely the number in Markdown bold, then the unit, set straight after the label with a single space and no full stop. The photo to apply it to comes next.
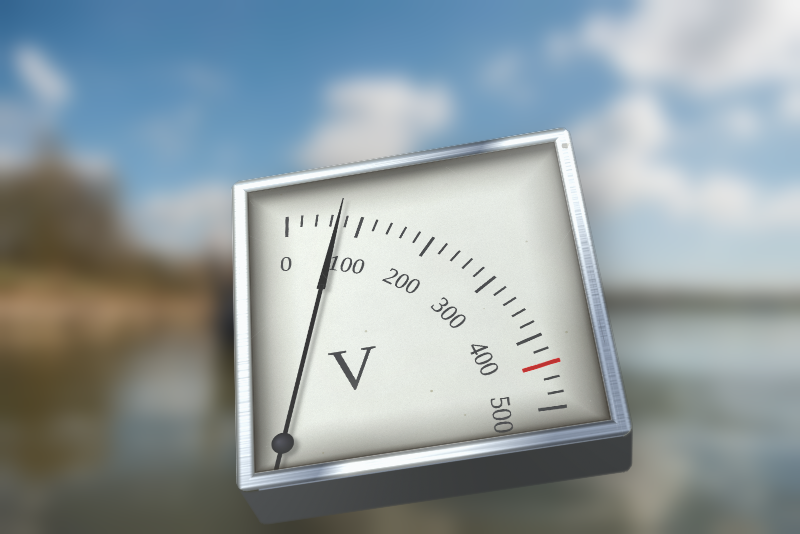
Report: **70** V
